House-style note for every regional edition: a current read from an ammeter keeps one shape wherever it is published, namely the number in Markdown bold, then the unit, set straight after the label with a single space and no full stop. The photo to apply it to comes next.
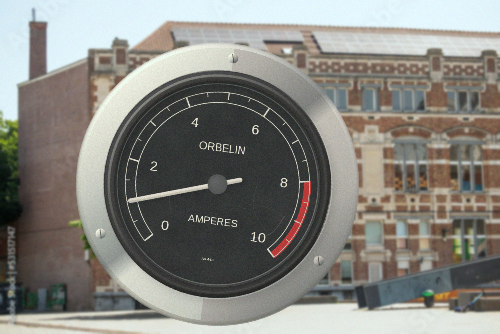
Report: **1** A
